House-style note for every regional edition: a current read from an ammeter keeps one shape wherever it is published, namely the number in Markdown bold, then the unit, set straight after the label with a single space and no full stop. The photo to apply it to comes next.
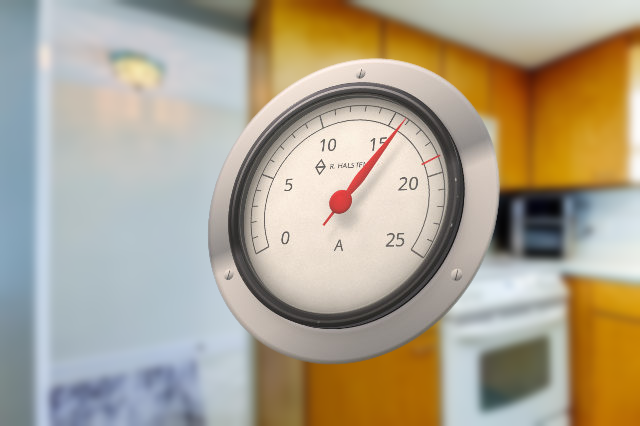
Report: **16** A
